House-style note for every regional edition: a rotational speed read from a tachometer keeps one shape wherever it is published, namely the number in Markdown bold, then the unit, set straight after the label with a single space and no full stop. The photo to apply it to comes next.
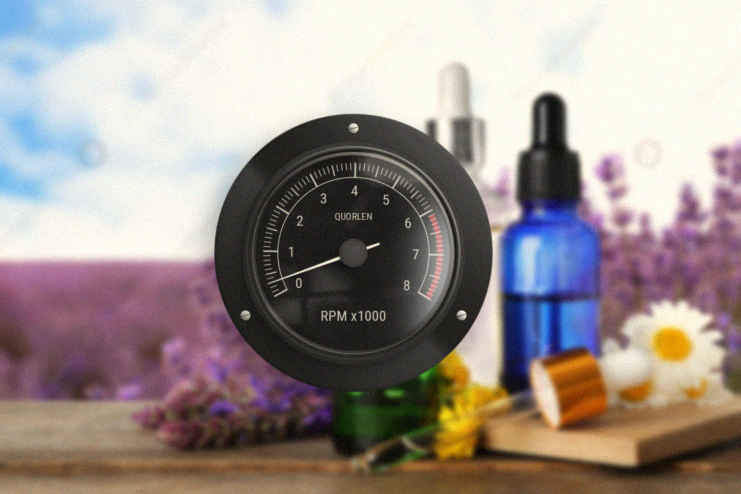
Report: **300** rpm
